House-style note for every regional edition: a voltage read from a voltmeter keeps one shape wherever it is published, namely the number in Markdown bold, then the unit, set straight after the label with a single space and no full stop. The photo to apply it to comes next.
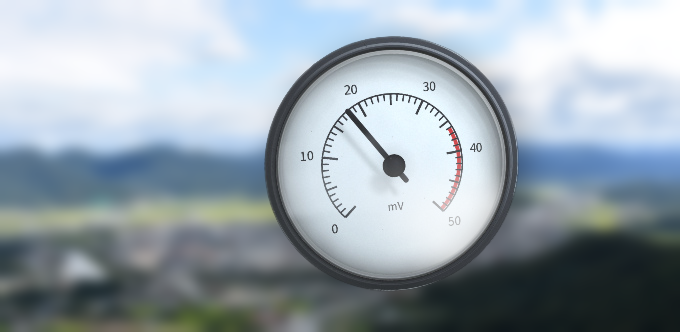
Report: **18** mV
